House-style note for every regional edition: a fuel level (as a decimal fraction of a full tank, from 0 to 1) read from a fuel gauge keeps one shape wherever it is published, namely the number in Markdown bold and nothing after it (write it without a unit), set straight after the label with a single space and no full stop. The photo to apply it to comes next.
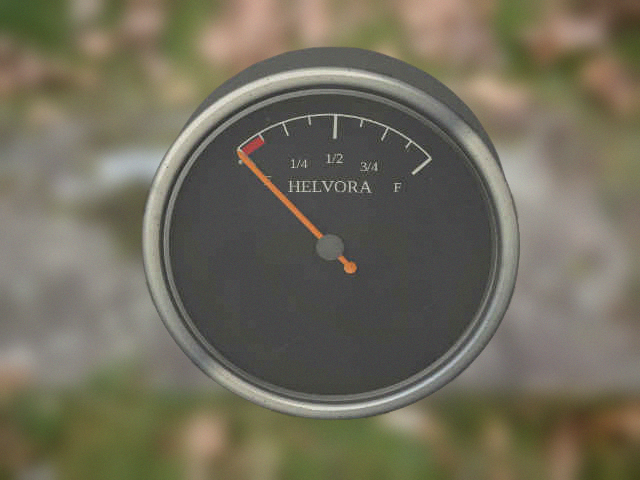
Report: **0**
